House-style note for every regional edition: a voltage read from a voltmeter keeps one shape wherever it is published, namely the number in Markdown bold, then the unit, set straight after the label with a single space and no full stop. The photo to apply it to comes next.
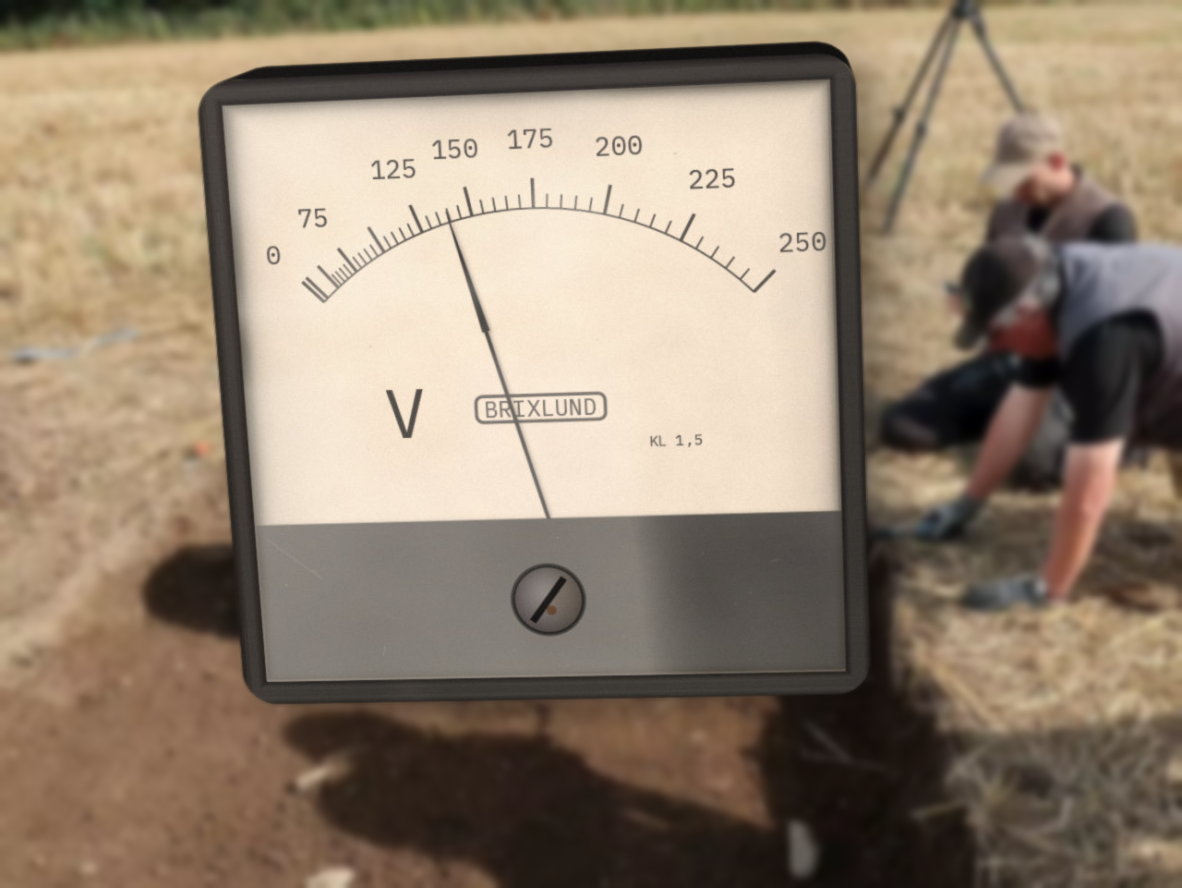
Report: **140** V
